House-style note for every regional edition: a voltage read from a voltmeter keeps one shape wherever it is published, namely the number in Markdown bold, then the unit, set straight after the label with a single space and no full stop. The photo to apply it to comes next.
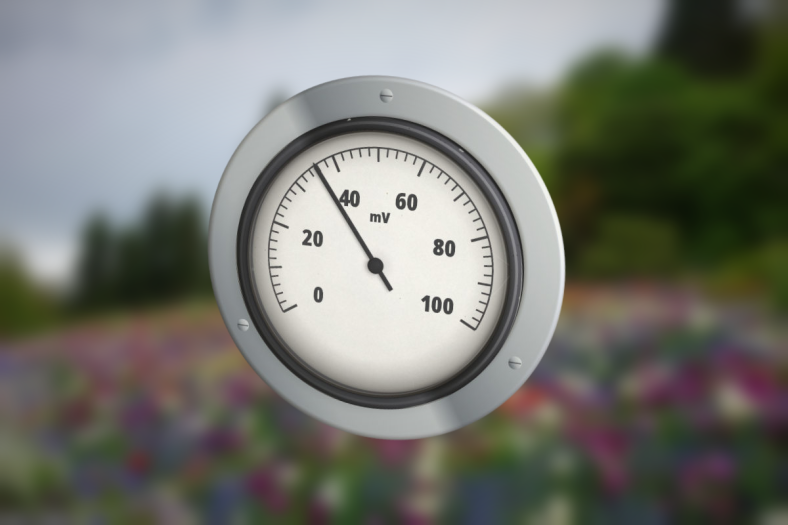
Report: **36** mV
